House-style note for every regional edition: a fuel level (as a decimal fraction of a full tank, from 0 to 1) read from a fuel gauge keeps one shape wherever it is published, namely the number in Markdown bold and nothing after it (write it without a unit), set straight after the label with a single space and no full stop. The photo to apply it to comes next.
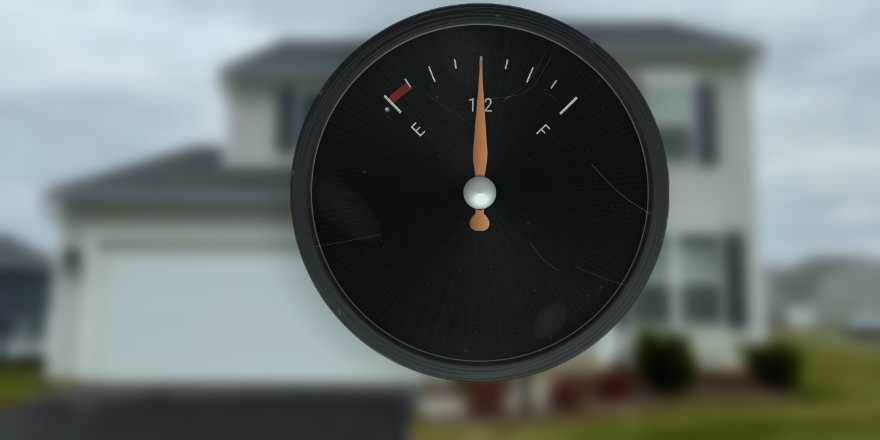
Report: **0.5**
